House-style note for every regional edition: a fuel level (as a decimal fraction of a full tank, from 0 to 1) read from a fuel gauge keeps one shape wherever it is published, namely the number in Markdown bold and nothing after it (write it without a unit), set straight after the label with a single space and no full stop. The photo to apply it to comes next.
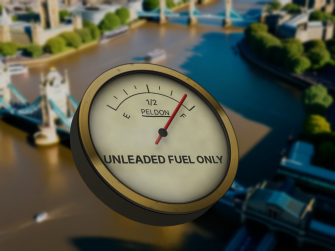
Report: **0.875**
